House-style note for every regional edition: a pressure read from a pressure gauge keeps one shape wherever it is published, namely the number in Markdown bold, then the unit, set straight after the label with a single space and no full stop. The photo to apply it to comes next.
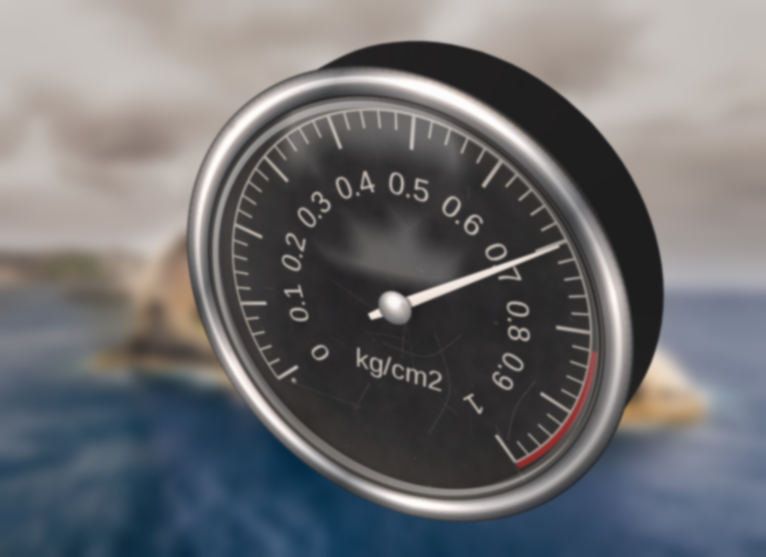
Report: **0.7** kg/cm²
